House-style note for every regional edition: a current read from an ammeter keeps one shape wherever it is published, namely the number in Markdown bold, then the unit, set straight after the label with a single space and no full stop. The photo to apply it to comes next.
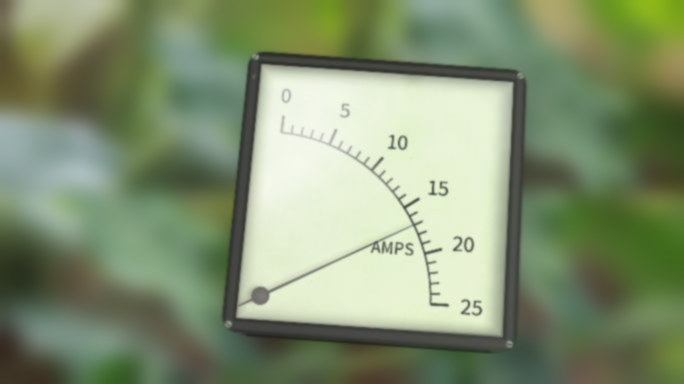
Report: **17** A
